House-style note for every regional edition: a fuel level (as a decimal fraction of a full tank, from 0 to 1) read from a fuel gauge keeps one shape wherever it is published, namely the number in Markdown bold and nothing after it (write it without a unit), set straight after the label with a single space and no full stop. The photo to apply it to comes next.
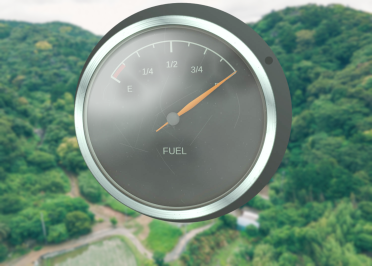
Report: **1**
